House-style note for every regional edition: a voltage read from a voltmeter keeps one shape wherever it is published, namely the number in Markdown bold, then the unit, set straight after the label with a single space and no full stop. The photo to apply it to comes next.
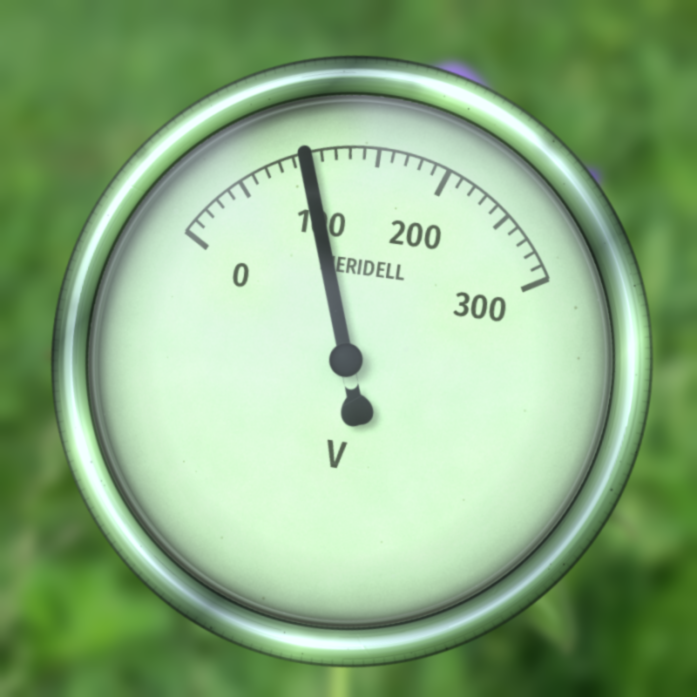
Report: **100** V
